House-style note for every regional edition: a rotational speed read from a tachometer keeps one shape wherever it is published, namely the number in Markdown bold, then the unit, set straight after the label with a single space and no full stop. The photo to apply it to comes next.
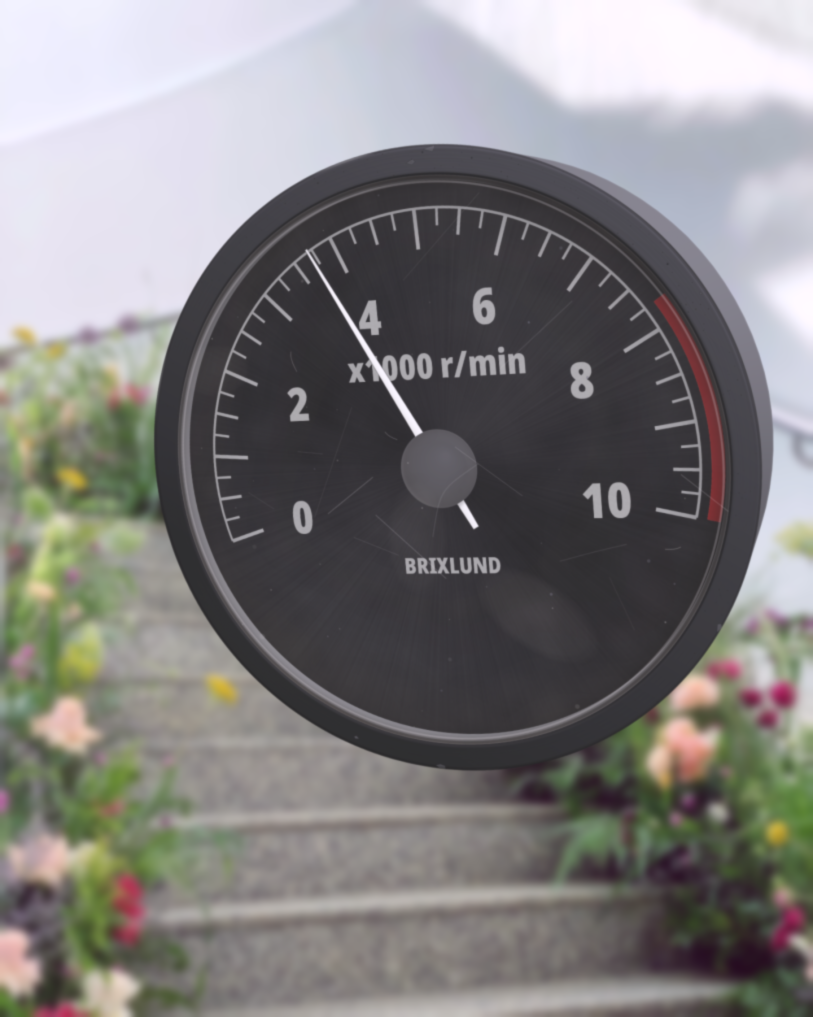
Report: **3750** rpm
